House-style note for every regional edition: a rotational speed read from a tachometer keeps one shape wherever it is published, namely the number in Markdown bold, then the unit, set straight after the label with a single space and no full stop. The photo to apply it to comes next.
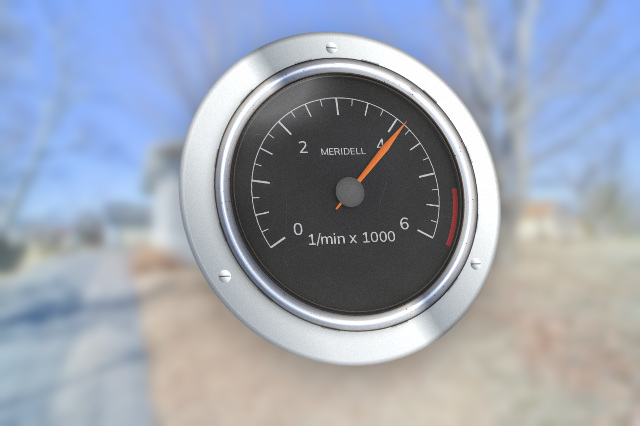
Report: **4125** rpm
